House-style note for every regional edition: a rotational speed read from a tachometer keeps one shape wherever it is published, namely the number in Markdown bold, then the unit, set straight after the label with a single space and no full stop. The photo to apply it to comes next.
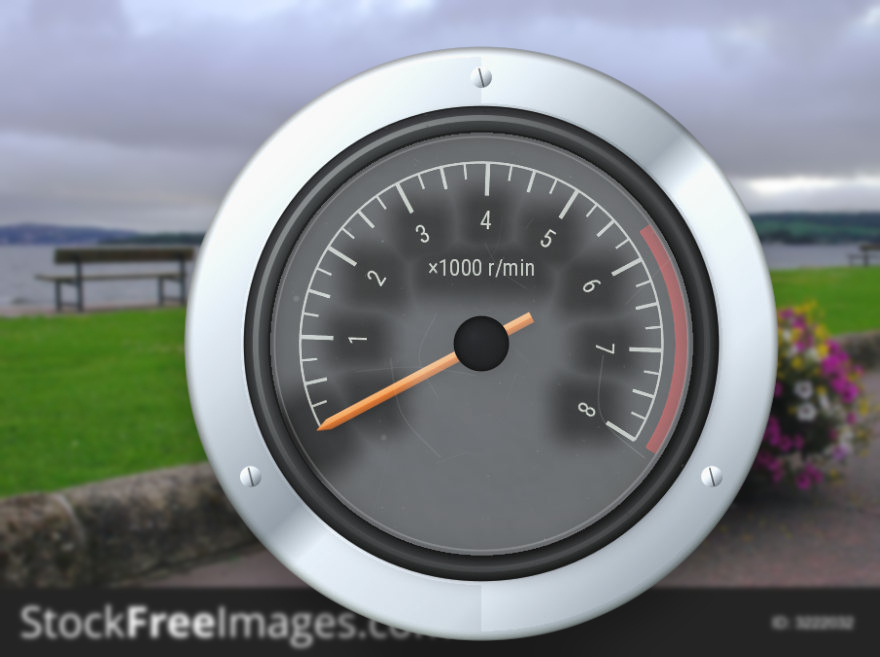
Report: **0** rpm
